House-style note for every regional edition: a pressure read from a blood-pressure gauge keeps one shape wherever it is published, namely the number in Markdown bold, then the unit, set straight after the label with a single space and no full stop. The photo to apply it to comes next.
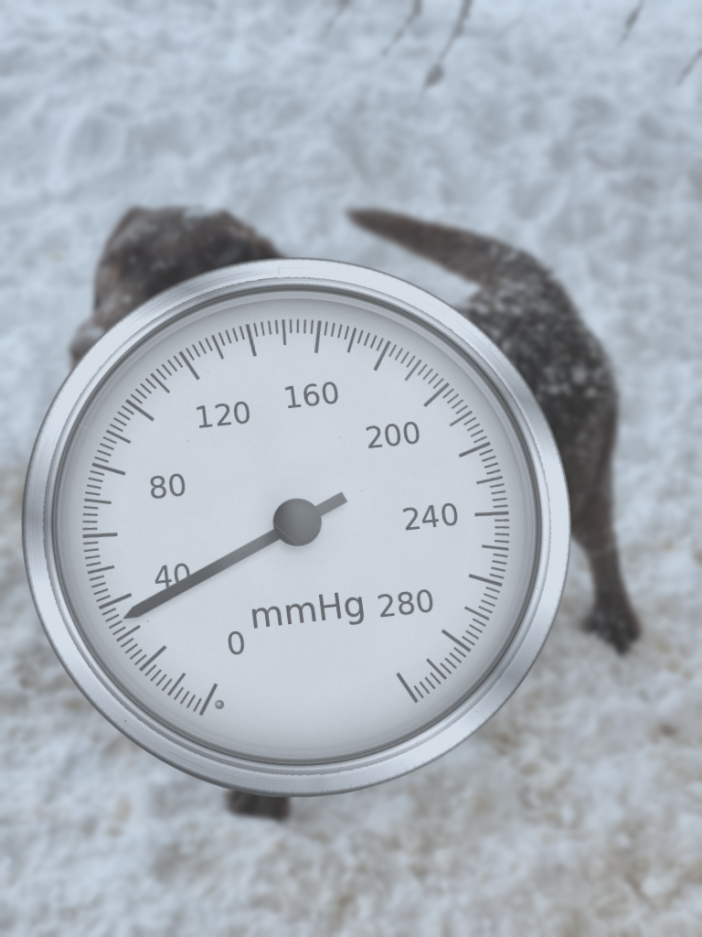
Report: **34** mmHg
